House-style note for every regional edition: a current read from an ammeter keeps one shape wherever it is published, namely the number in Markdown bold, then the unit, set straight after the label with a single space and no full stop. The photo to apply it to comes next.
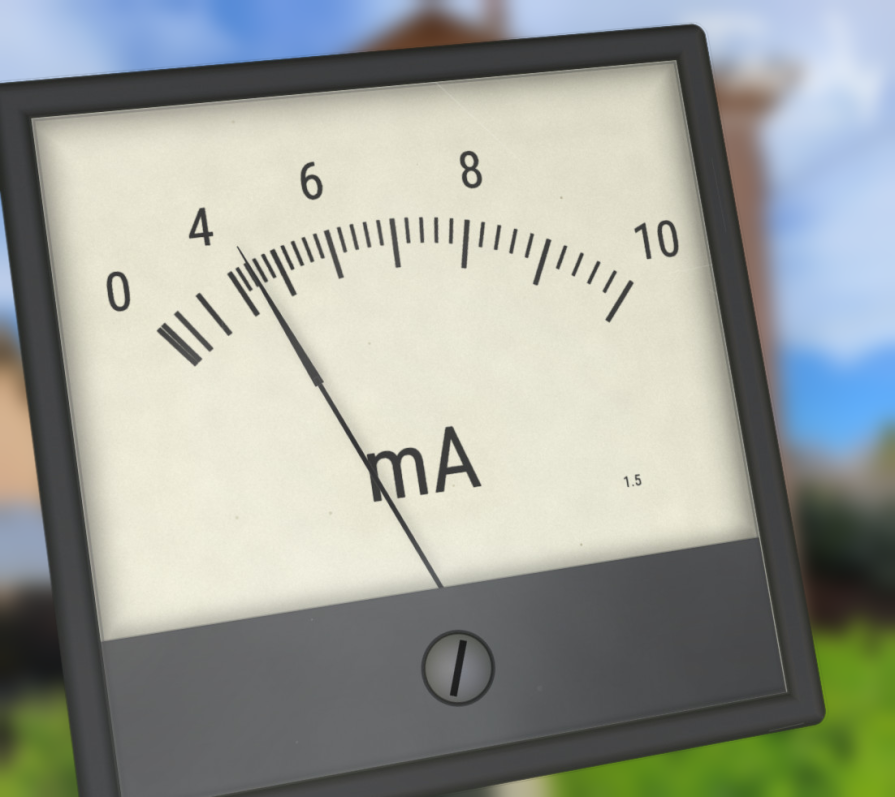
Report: **4.4** mA
